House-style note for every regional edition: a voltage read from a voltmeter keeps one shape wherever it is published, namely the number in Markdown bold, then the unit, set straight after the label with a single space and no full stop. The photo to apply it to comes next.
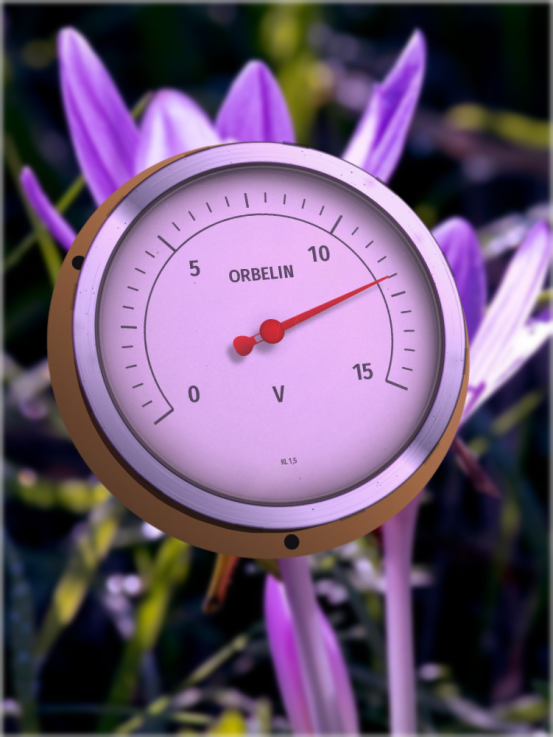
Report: **12** V
